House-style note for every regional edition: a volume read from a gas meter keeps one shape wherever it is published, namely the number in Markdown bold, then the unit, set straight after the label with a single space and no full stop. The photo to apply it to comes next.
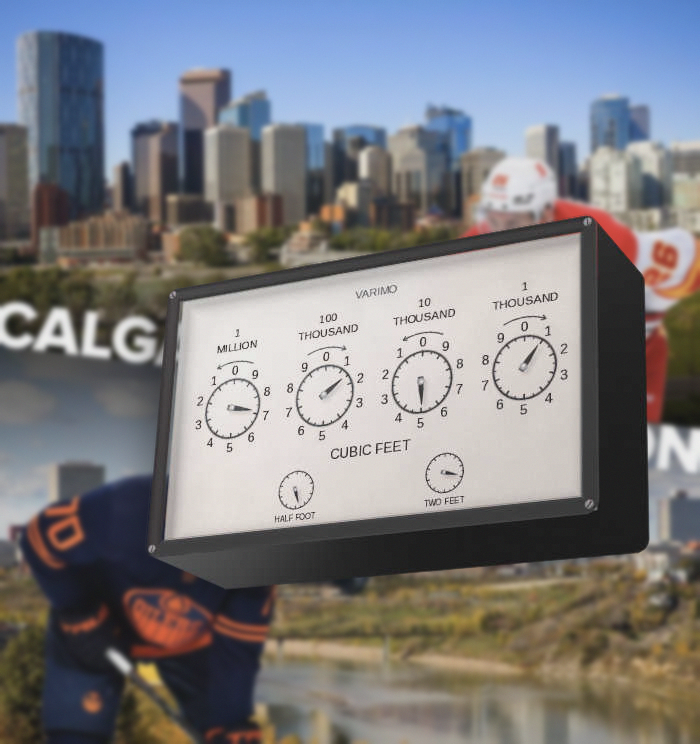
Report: **715100** ft³
